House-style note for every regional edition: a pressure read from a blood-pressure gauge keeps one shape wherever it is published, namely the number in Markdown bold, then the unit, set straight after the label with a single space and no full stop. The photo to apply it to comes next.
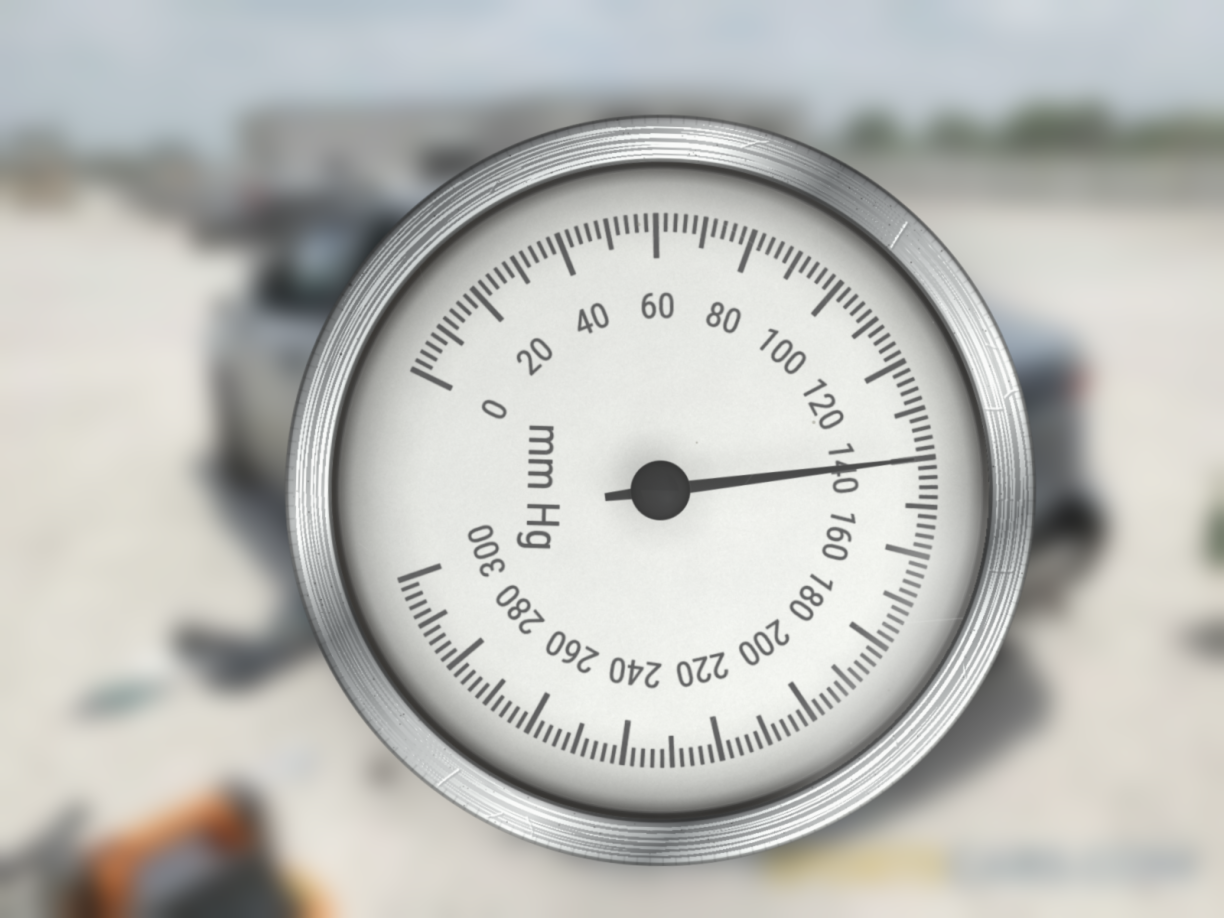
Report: **140** mmHg
